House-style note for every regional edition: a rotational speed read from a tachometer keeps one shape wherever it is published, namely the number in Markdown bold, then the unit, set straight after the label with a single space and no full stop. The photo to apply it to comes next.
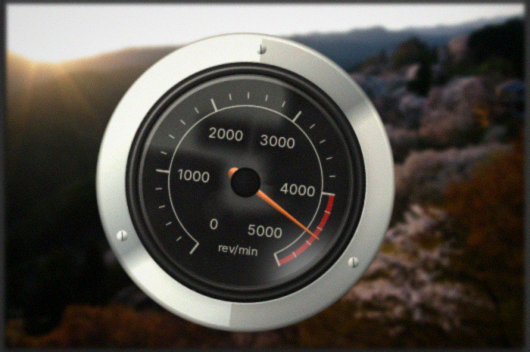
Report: **4500** rpm
